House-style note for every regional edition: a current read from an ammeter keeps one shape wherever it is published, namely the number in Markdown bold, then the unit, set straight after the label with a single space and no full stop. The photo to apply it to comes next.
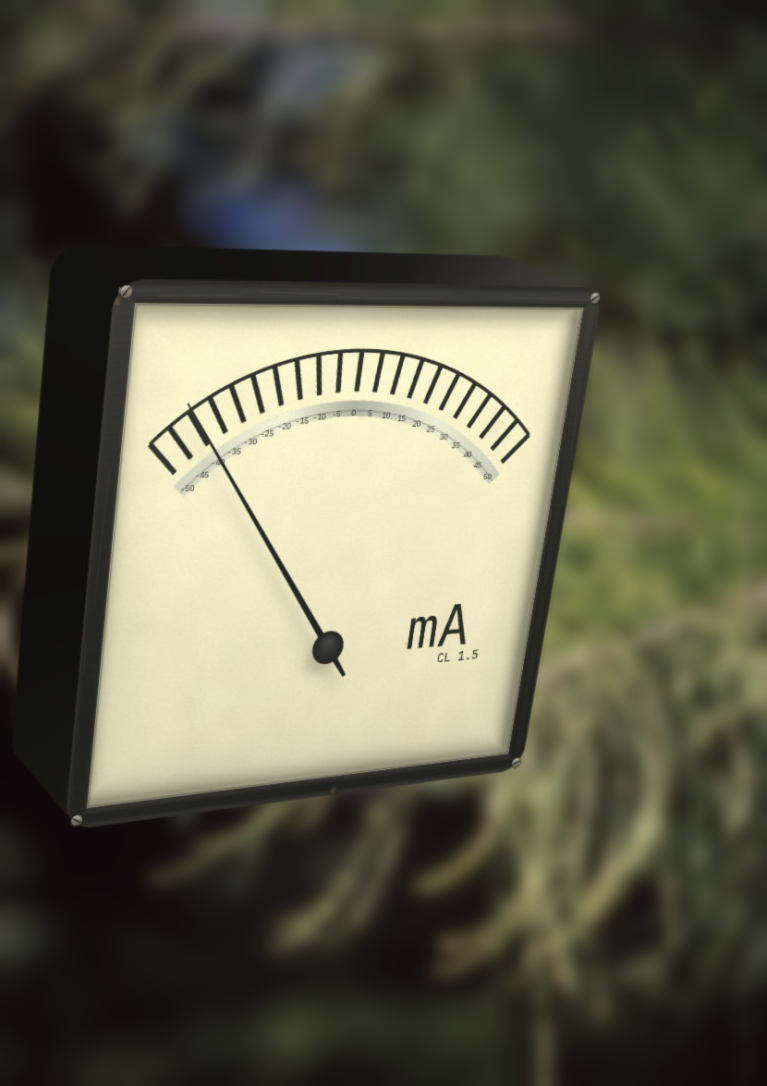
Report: **-40** mA
